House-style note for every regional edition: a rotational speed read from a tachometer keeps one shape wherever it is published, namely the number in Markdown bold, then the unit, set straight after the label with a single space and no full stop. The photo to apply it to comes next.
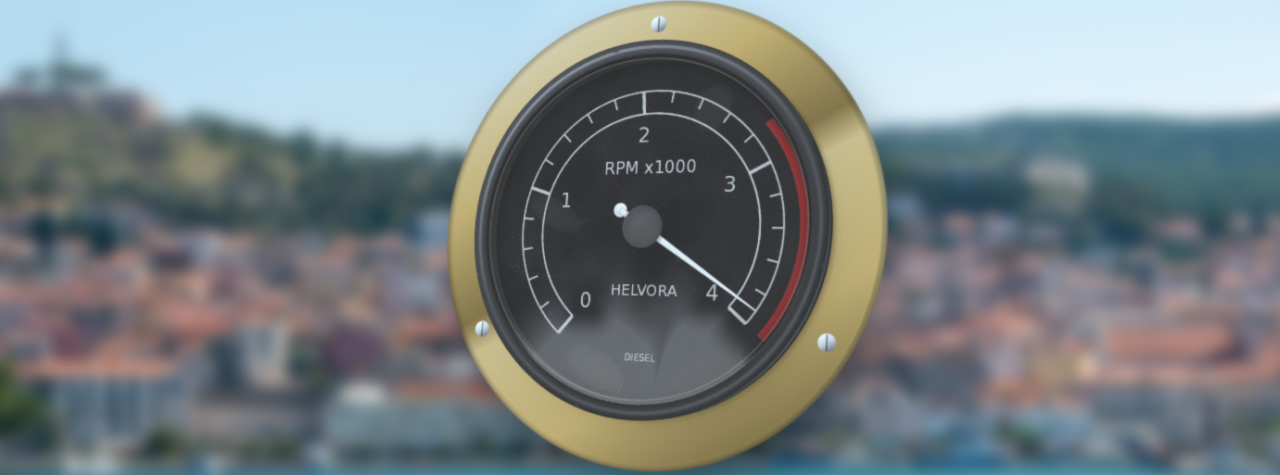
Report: **3900** rpm
